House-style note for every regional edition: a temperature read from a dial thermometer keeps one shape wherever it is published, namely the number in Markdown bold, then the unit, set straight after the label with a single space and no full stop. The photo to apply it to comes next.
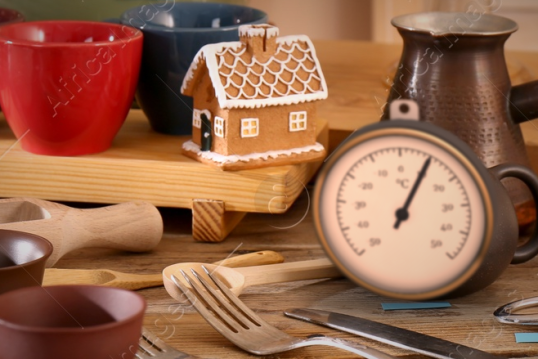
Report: **10** °C
